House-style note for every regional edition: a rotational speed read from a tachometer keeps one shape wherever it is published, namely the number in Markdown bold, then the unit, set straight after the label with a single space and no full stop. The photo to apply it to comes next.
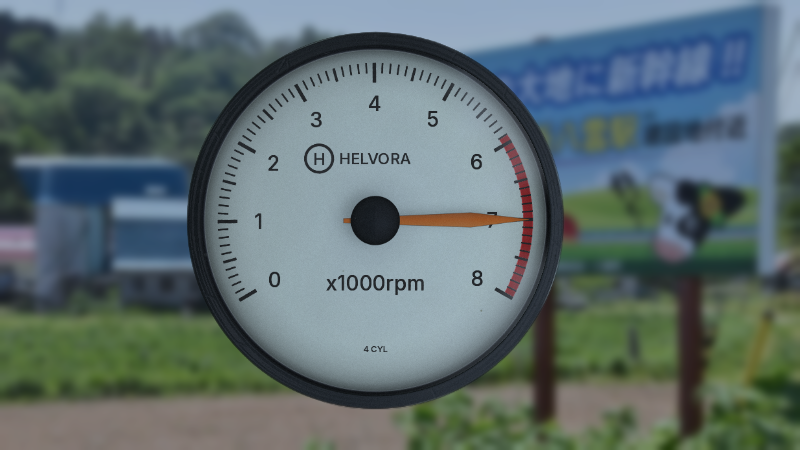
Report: **7000** rpm
